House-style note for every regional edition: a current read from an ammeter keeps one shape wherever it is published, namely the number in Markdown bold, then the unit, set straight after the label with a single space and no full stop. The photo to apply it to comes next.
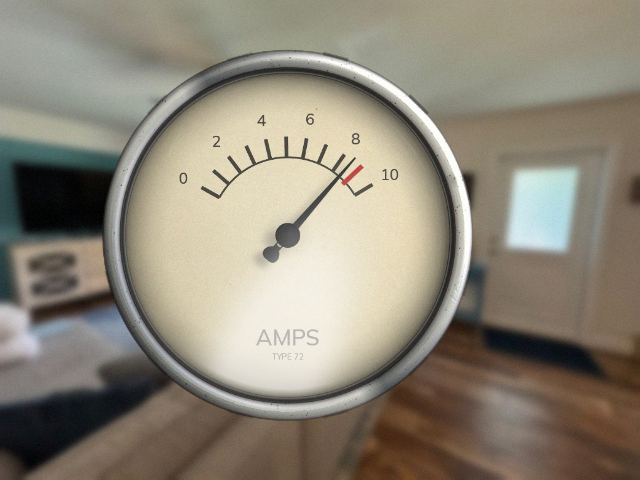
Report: **8.5** A
